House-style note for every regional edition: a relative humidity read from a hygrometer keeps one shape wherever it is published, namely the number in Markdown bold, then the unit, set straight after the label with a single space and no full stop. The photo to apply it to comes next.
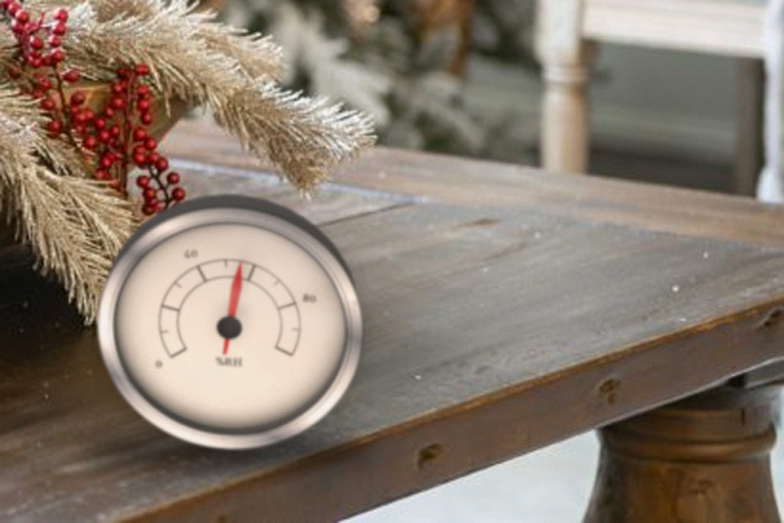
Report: **55** %
